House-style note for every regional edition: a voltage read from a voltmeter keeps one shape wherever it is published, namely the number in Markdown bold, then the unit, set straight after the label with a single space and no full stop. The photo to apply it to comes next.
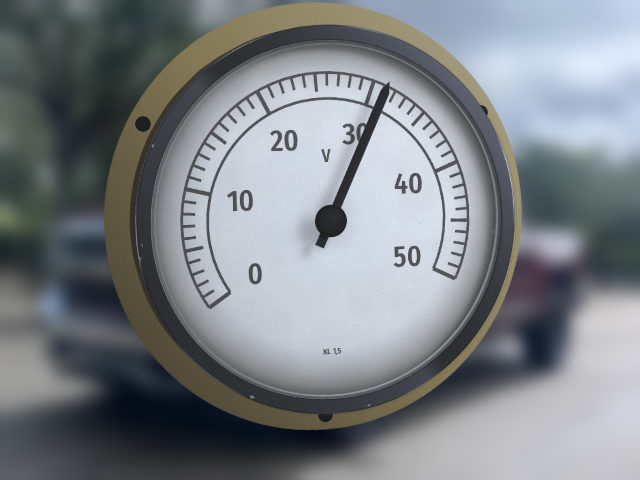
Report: **31** V
